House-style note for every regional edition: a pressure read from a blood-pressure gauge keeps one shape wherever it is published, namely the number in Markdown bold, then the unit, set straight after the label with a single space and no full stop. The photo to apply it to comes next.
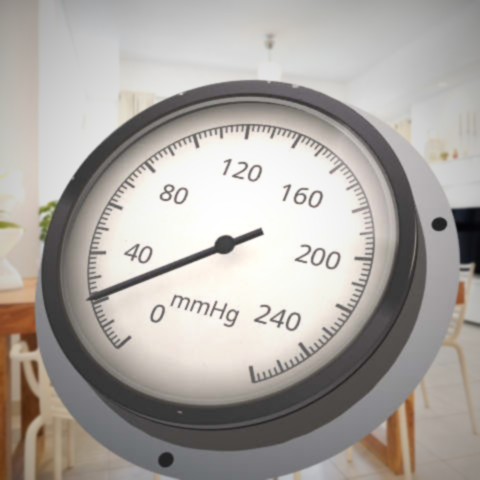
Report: **20** mmHg
